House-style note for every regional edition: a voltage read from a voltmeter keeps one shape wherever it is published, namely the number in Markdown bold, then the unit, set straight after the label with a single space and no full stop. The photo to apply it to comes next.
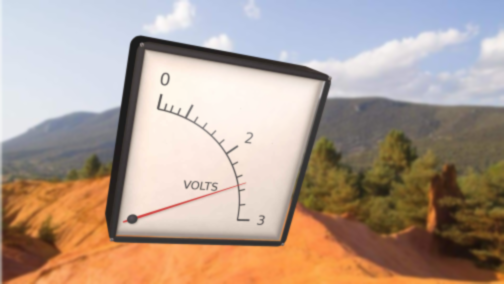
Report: **2.5** V
